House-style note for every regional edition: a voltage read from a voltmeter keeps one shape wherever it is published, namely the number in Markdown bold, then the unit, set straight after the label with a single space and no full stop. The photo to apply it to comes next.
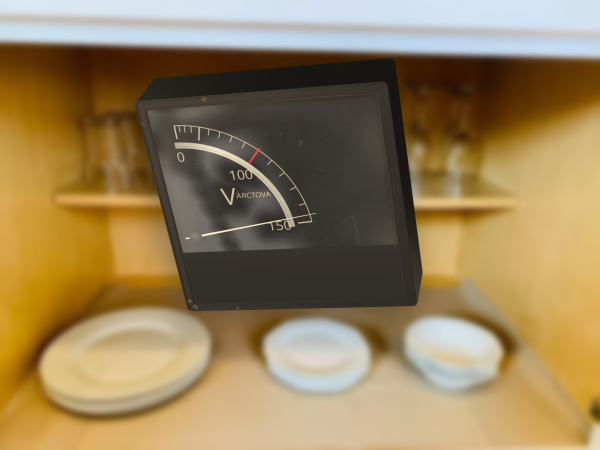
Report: **145** V
